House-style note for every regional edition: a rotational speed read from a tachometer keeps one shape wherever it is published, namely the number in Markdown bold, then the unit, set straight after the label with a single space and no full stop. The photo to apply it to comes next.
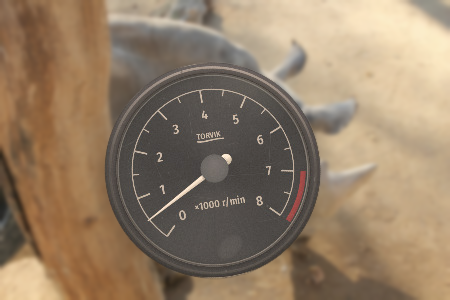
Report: **500** rpm
